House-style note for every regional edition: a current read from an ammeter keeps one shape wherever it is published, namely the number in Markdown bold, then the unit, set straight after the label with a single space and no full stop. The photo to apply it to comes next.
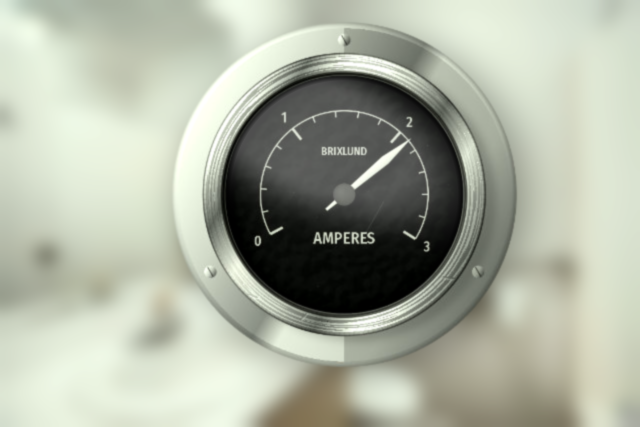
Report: **2.1** A
